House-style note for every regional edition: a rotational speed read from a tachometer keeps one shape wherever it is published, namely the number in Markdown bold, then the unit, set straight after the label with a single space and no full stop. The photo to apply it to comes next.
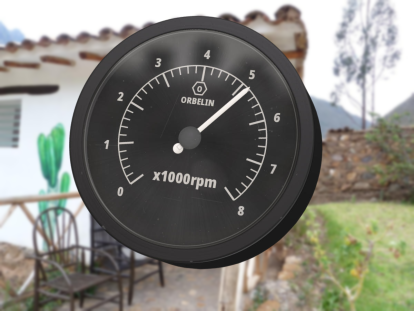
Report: **5200** rpm
